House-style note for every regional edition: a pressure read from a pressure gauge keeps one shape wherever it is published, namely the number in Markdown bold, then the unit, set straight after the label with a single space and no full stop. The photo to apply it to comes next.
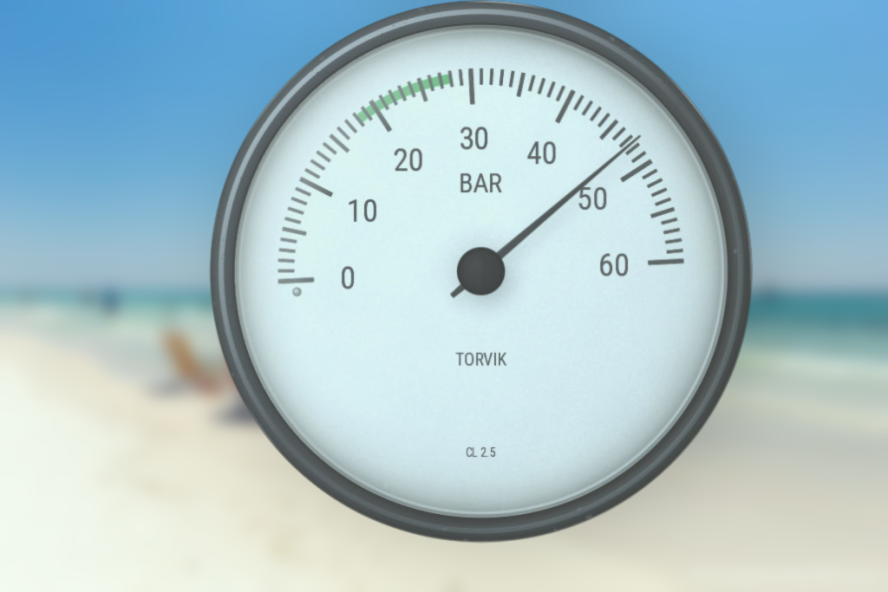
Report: **47.5** bar
